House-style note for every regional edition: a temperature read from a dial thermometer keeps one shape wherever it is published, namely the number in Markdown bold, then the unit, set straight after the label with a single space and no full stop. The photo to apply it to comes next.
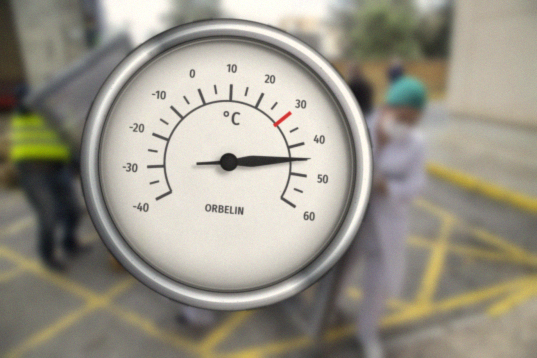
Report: **45** °C
